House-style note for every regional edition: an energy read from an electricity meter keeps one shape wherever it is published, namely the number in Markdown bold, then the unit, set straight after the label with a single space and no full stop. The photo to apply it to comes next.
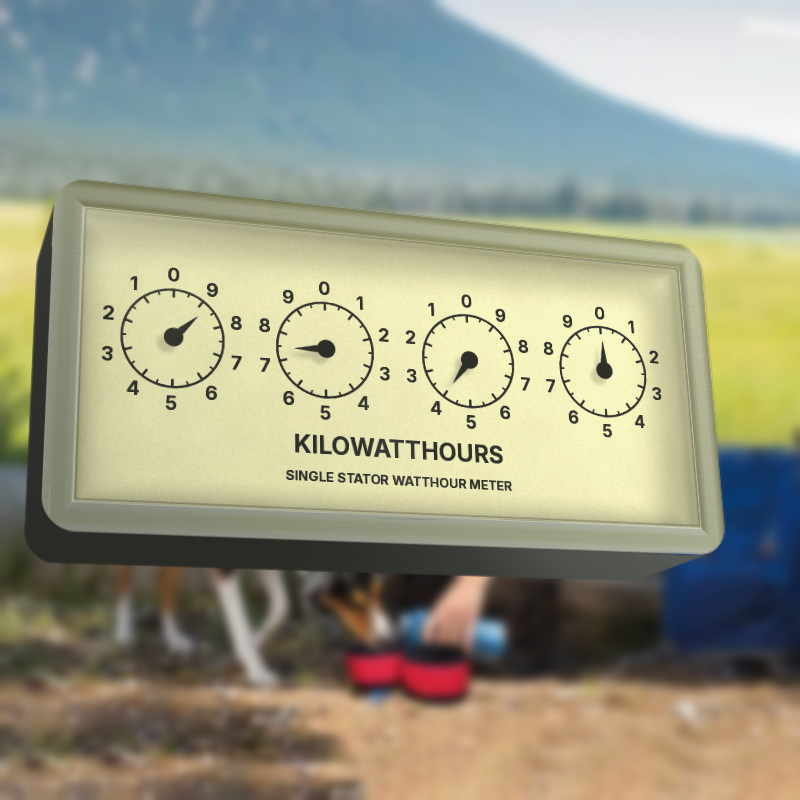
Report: **8740** kWh
